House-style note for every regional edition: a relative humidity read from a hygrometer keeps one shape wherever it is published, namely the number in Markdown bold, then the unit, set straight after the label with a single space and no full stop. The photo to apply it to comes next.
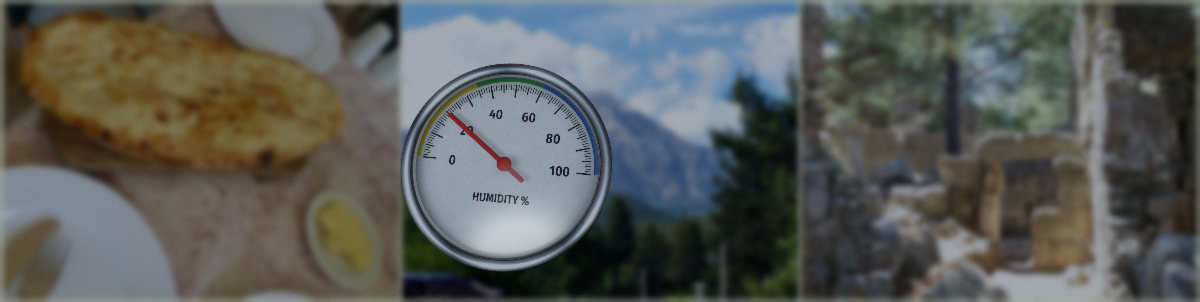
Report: **20** %
